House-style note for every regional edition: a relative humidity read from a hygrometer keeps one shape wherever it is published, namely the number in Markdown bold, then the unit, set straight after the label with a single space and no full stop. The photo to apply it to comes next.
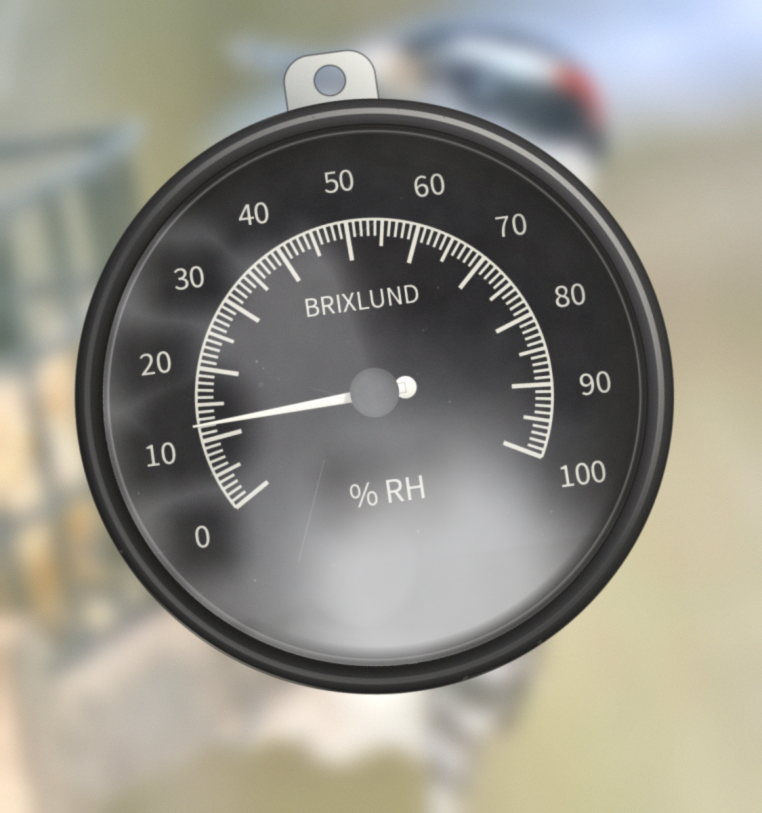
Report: **12** %
